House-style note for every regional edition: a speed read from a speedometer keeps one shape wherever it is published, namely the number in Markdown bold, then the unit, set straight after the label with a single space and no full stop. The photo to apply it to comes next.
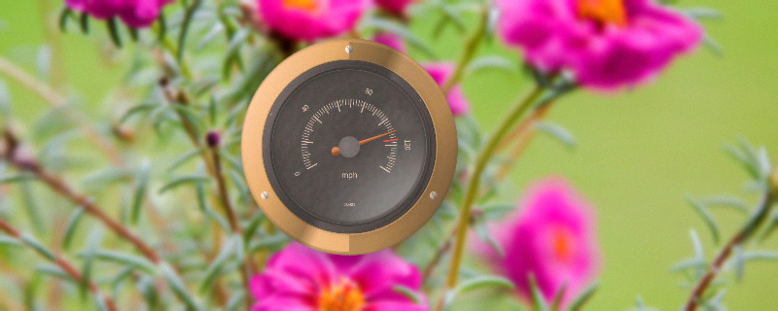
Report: **110** mph
